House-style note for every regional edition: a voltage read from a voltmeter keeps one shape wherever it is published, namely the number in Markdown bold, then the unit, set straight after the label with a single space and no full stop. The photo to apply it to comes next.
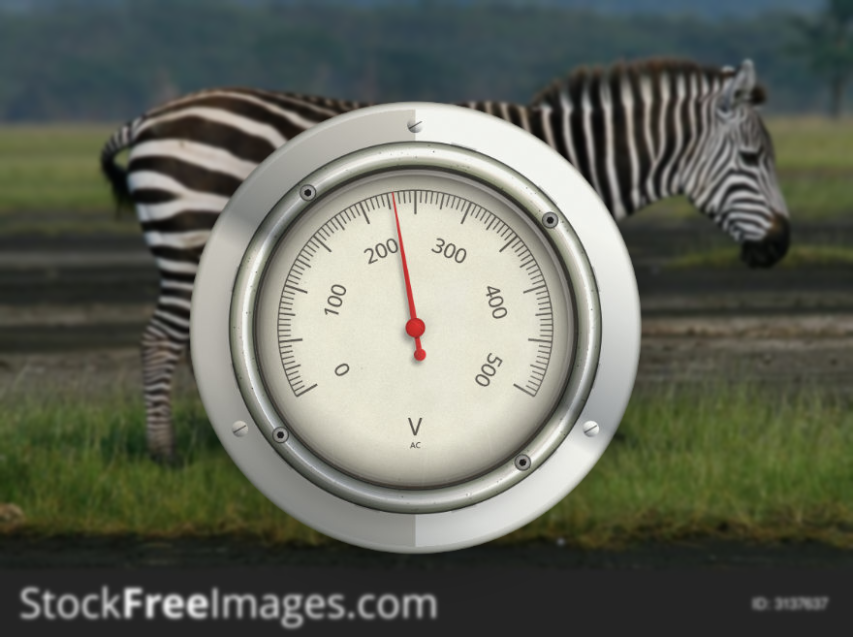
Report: **230** V
